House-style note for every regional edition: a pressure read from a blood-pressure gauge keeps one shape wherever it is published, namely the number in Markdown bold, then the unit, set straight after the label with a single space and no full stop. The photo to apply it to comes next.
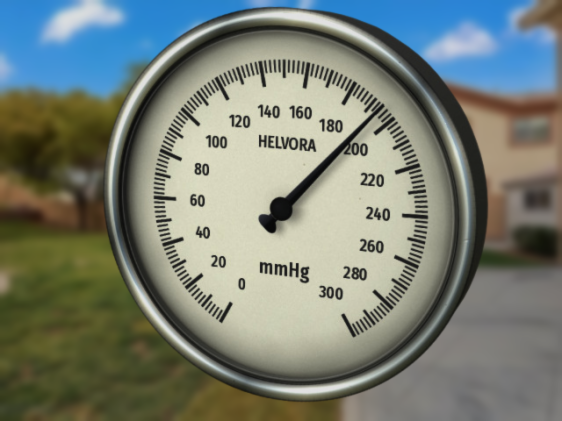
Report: **194** mmHg
